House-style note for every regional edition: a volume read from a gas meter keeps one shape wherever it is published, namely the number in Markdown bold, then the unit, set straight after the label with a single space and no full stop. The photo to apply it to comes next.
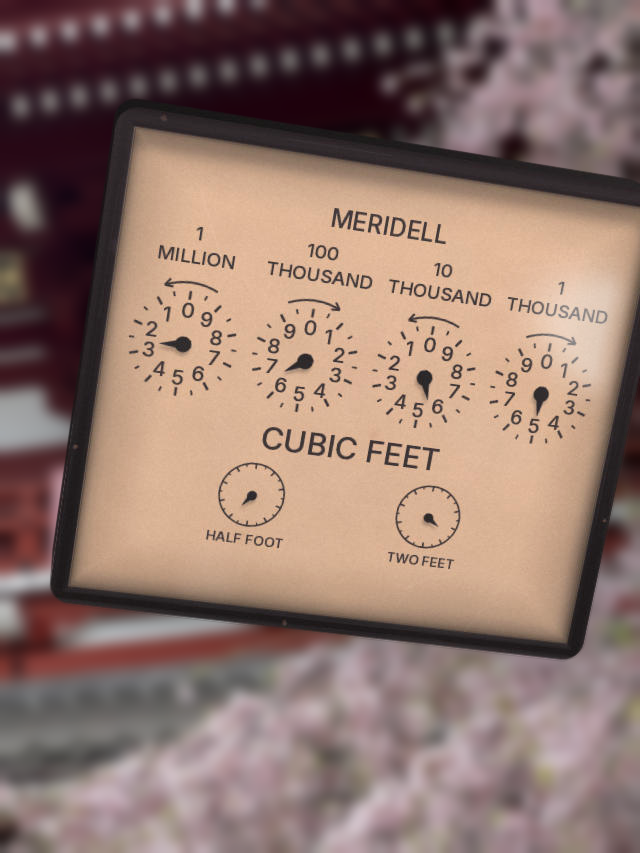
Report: **265500** ft³
